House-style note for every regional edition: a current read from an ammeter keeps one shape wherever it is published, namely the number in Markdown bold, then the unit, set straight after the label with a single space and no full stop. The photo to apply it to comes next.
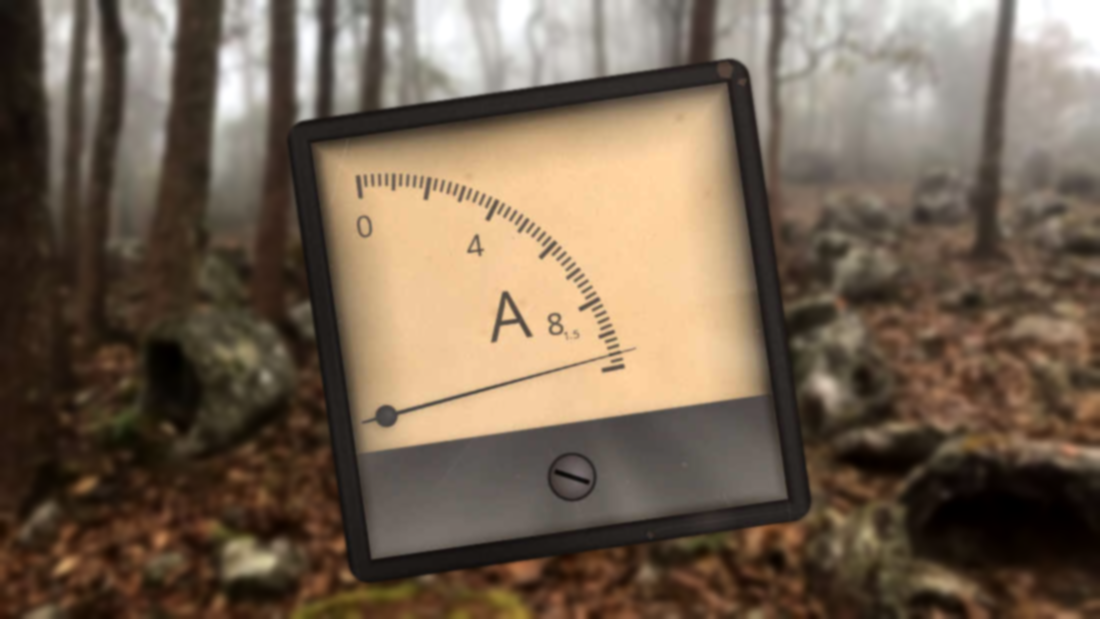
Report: **9.6** A
